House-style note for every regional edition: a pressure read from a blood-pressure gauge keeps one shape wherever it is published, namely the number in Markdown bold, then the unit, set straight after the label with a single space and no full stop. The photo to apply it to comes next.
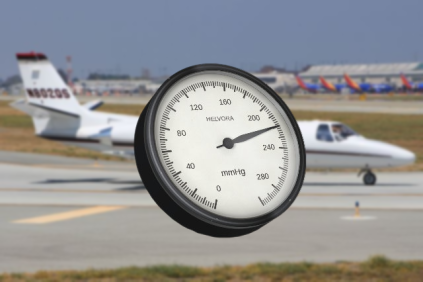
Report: **220** mmHg
